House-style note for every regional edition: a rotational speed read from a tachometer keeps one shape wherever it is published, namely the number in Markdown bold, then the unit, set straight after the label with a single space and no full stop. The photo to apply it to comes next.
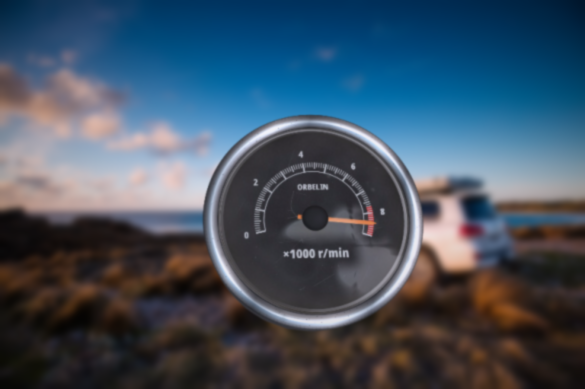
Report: **8500** rpm
